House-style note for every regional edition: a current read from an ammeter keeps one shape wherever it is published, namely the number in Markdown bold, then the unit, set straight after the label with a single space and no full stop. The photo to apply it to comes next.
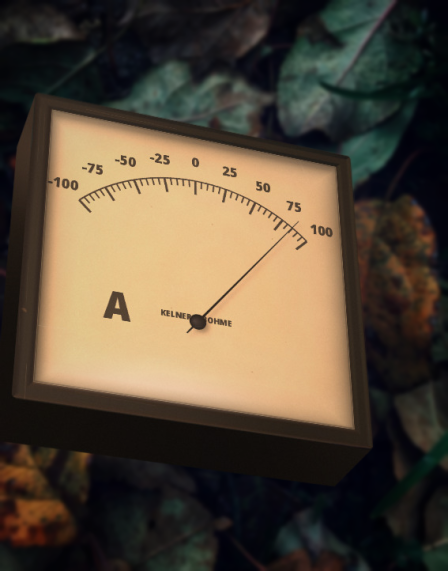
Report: **85** A
